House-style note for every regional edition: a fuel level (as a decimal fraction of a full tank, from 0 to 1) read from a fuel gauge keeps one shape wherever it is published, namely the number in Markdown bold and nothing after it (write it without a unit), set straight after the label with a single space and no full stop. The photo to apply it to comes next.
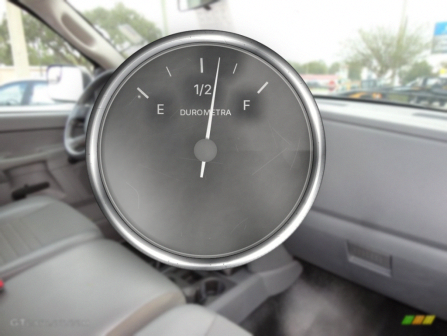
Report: **0.625**
